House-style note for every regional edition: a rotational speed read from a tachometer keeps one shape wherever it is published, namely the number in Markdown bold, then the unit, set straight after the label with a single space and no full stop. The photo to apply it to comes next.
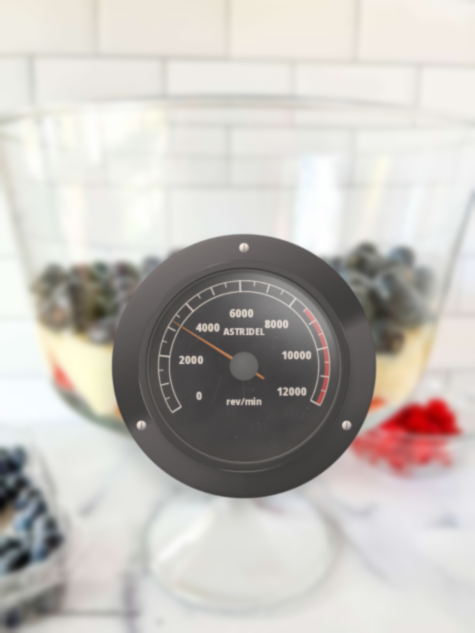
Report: **3250** rpm
